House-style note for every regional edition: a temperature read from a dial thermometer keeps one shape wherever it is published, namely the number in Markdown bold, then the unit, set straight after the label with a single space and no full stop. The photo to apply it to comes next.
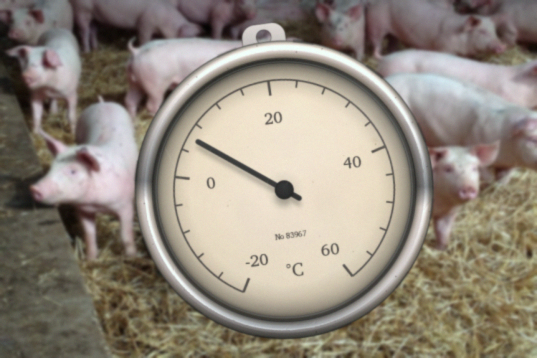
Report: **6** °C
